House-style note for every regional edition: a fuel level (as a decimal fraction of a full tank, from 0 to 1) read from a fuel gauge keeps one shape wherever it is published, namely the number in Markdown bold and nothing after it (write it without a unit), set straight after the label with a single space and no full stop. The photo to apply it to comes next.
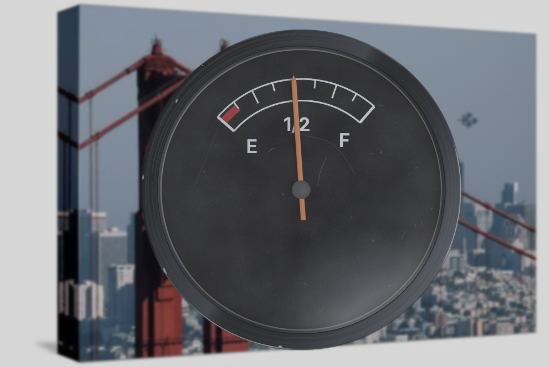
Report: **0.5**
